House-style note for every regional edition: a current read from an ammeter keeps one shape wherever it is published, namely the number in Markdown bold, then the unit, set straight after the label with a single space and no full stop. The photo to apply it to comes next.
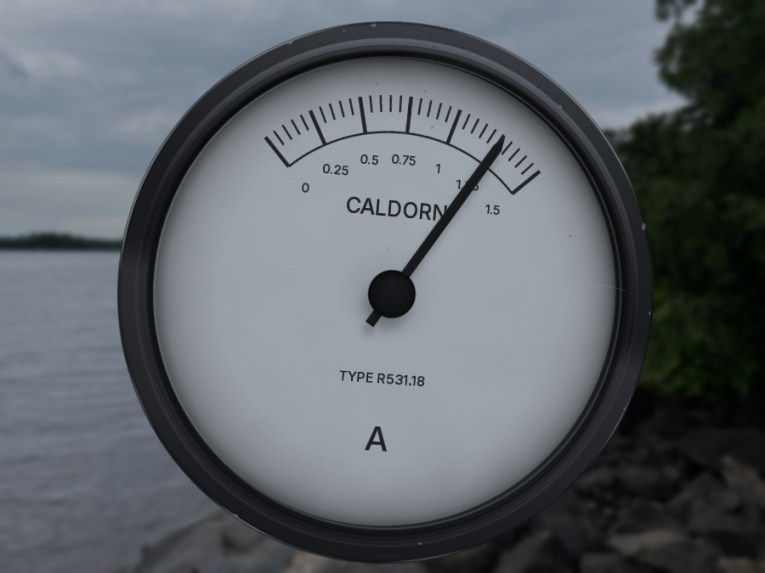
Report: **1.25** A
